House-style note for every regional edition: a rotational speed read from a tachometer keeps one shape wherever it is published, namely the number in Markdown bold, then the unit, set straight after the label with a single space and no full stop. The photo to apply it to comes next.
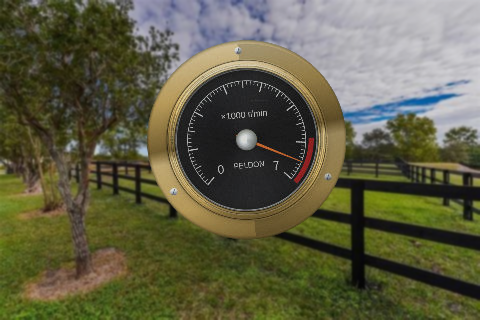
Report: **6500** rpm
